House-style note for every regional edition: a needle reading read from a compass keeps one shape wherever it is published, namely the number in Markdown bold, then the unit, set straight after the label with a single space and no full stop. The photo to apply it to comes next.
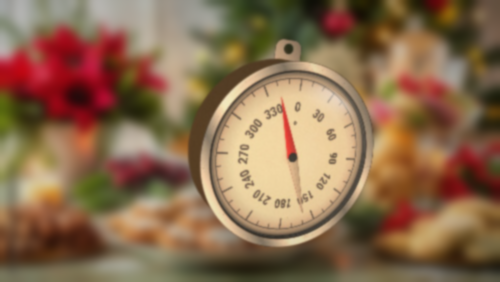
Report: **340** °
